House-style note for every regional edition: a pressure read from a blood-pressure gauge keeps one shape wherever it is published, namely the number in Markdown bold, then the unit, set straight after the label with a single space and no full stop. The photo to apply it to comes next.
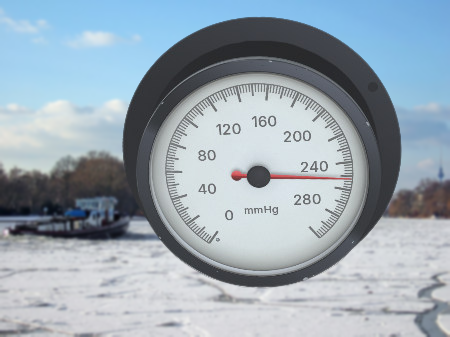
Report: **250** mmHg
